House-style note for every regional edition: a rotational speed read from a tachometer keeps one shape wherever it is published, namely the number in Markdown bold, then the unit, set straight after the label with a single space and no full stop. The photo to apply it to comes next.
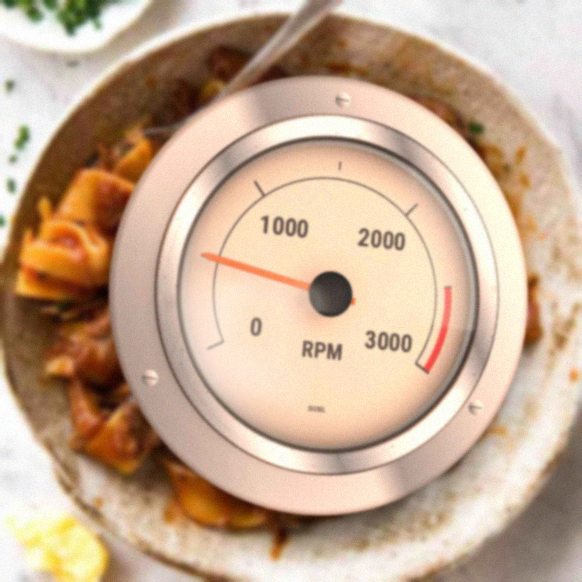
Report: **500** rpm
